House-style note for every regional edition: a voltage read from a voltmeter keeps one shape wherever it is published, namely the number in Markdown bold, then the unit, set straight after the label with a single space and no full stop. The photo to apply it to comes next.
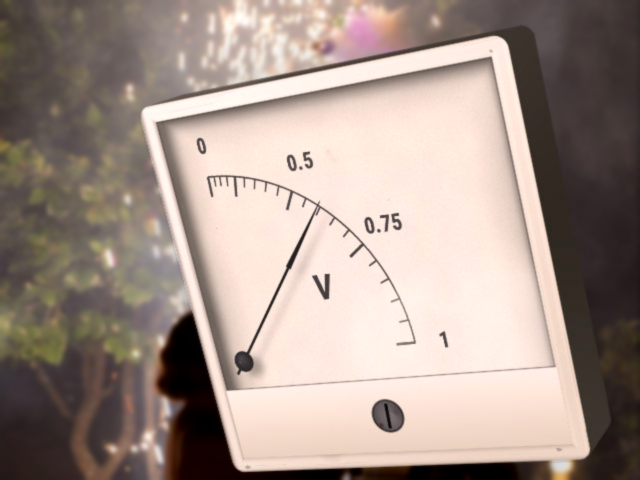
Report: **0.6** V
